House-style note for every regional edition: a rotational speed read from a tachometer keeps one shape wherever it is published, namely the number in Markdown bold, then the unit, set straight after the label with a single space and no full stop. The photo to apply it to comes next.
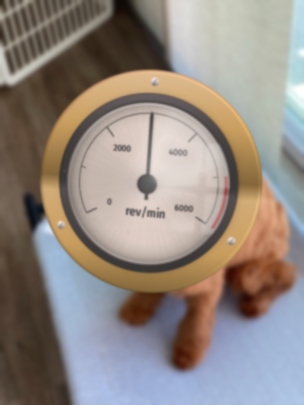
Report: **3000** rpm
